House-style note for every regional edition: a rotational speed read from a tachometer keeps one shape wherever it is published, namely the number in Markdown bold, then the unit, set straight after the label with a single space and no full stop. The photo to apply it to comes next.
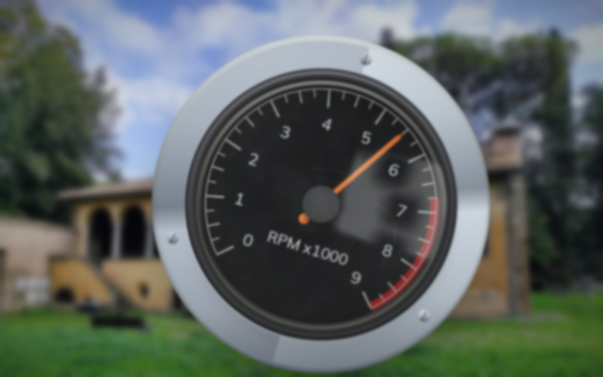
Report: **5500** rpm
